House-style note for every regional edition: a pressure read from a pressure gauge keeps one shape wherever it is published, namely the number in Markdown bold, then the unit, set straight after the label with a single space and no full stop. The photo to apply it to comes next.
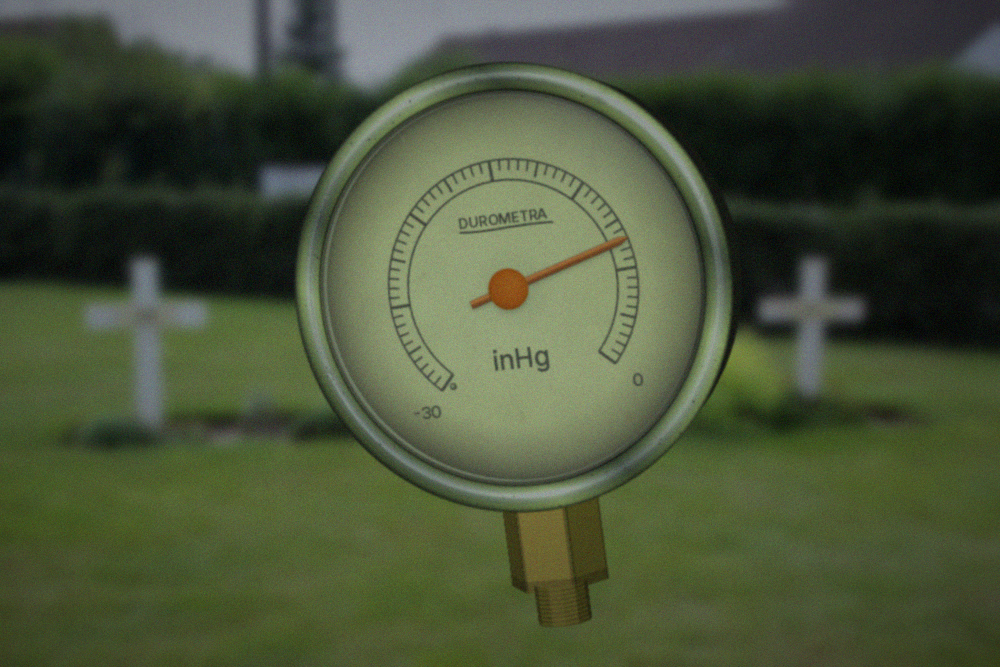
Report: **-6.5** inHg
